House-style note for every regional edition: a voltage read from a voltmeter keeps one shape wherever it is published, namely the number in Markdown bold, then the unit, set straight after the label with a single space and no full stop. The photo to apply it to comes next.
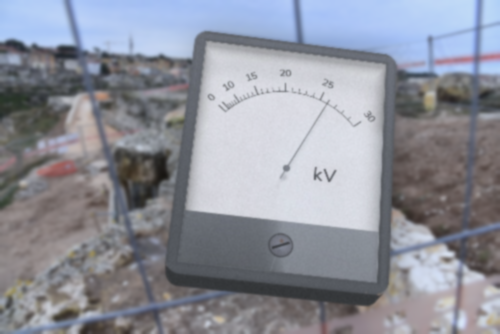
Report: **26** kV
